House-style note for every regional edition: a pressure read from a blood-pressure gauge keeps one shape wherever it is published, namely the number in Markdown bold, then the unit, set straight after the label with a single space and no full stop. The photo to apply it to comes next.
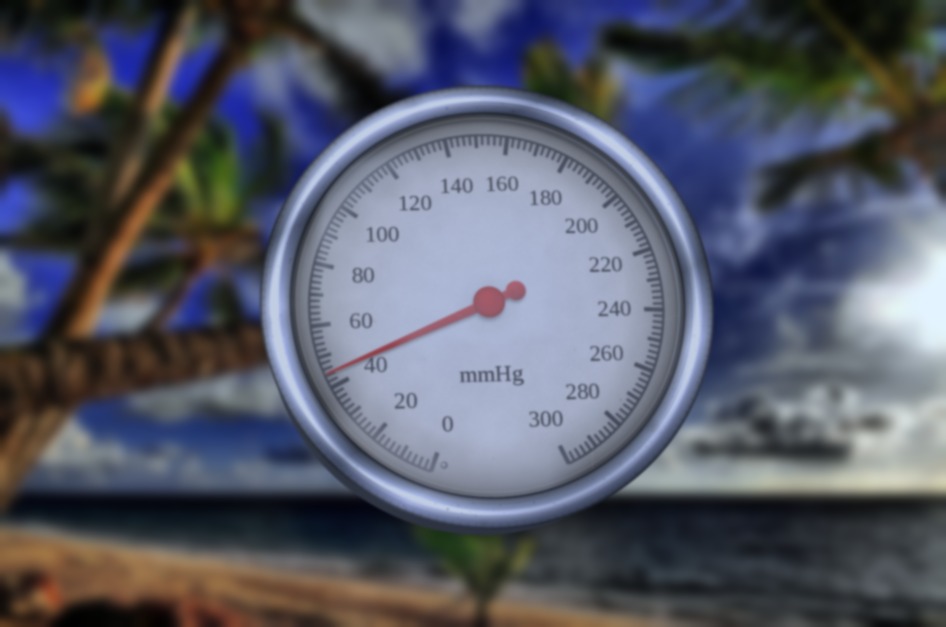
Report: **44** mmHg
